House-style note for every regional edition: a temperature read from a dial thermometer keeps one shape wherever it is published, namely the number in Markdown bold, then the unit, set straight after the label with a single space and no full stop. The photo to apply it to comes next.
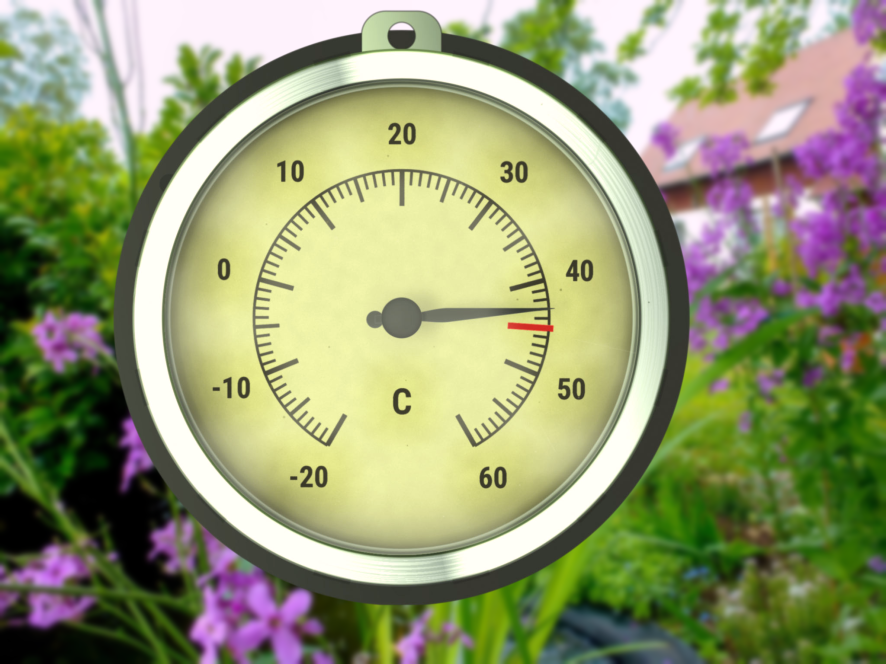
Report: **43** °C
